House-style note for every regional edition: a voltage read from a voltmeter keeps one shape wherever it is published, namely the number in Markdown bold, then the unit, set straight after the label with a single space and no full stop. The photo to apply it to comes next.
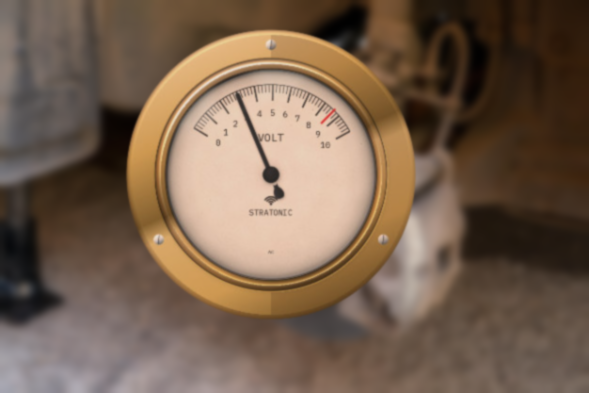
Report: **3** V
